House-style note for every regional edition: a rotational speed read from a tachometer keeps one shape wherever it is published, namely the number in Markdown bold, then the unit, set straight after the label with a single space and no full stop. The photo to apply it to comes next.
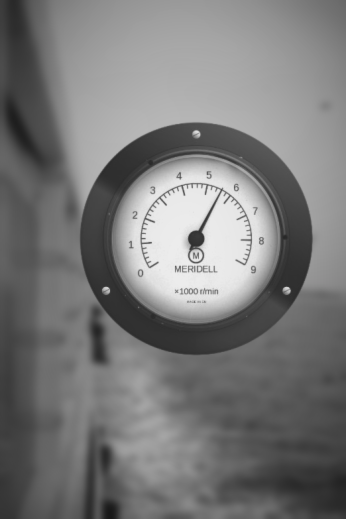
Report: **5600** rpm
